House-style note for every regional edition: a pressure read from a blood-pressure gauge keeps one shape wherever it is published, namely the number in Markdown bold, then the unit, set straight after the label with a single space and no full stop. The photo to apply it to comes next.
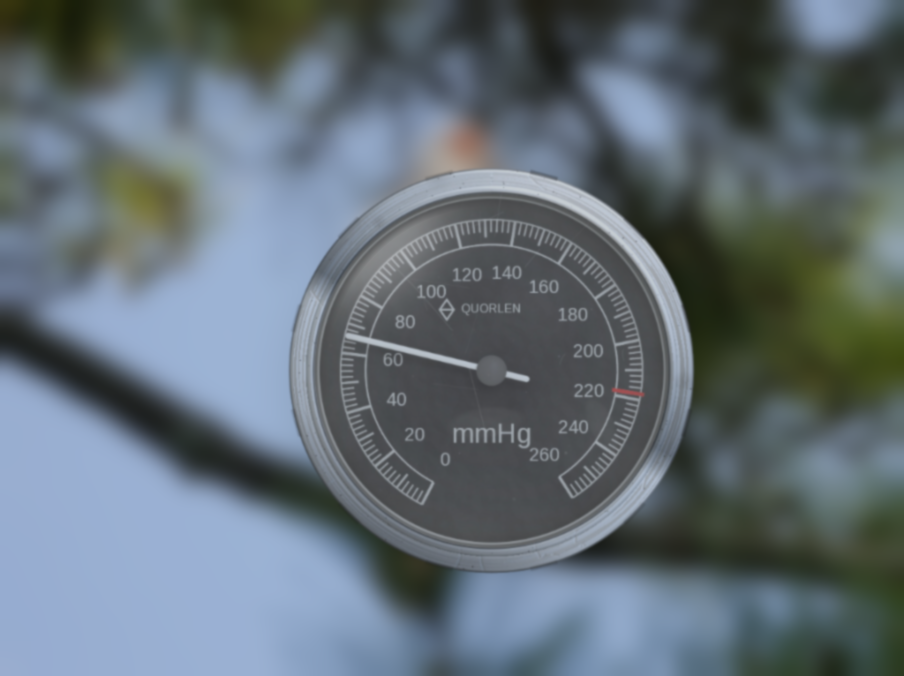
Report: **66** mmHg
